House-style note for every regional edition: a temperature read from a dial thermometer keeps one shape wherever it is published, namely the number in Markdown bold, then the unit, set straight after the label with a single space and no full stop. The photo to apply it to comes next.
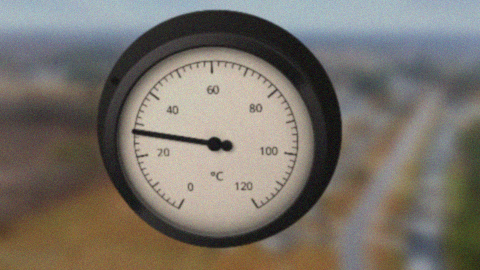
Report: **28** °C
